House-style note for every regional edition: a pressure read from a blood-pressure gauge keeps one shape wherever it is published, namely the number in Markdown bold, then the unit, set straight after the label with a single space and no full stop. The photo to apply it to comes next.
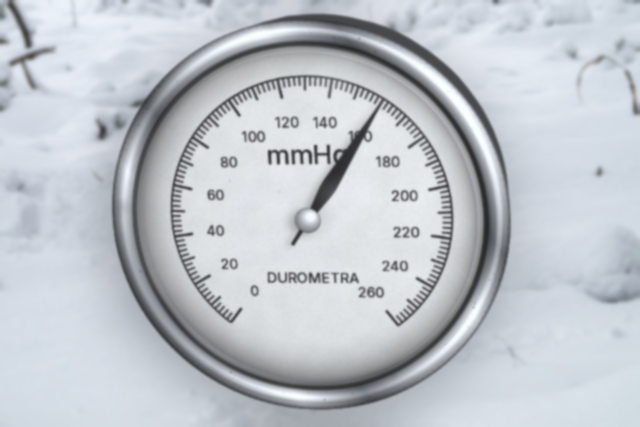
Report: **160** mmHg
